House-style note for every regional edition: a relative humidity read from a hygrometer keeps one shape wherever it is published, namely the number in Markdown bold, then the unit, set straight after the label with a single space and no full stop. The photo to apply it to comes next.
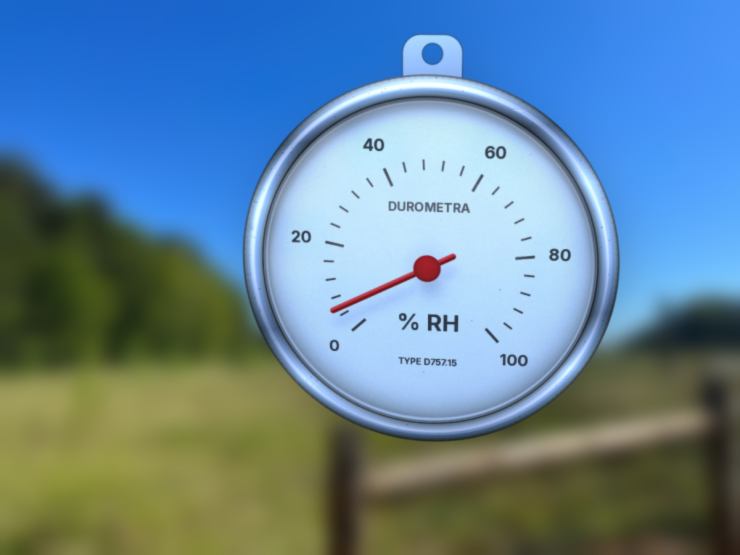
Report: **6** %
